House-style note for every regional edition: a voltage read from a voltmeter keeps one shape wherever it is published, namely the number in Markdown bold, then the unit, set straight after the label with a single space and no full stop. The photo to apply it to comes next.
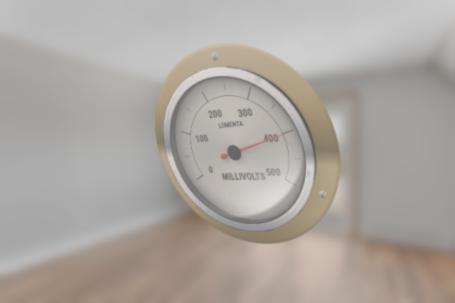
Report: **400** mV
